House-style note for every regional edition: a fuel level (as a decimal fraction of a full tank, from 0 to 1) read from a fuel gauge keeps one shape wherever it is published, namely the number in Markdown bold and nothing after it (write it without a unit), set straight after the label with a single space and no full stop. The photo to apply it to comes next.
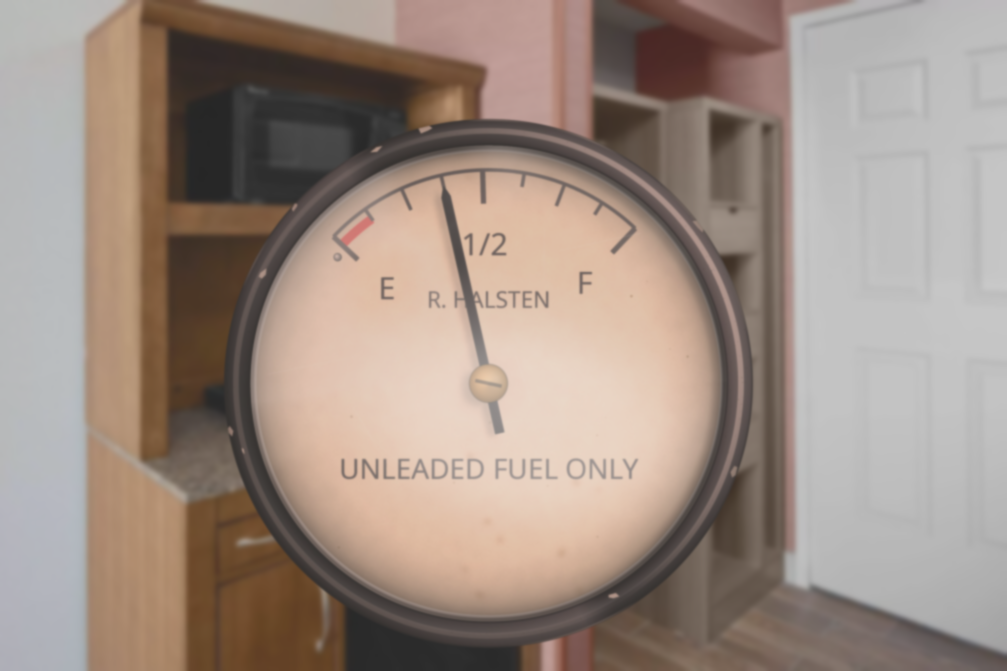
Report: **0.375**
